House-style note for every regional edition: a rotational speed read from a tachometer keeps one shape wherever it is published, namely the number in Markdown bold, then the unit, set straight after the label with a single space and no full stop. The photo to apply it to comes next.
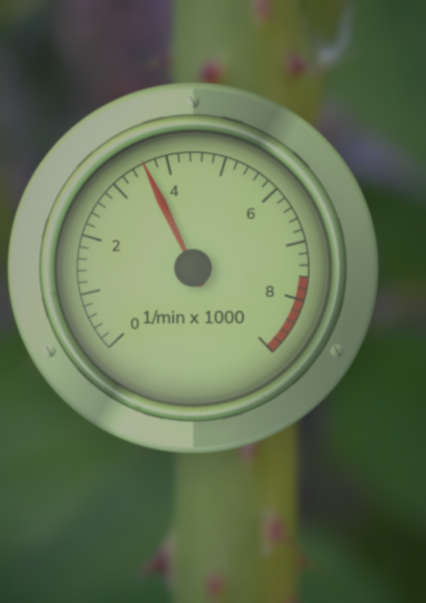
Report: **3600** rpm
